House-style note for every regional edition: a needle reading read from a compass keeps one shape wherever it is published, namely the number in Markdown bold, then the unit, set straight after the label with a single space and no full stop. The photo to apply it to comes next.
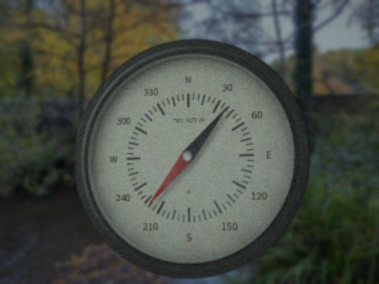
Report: **220** °
